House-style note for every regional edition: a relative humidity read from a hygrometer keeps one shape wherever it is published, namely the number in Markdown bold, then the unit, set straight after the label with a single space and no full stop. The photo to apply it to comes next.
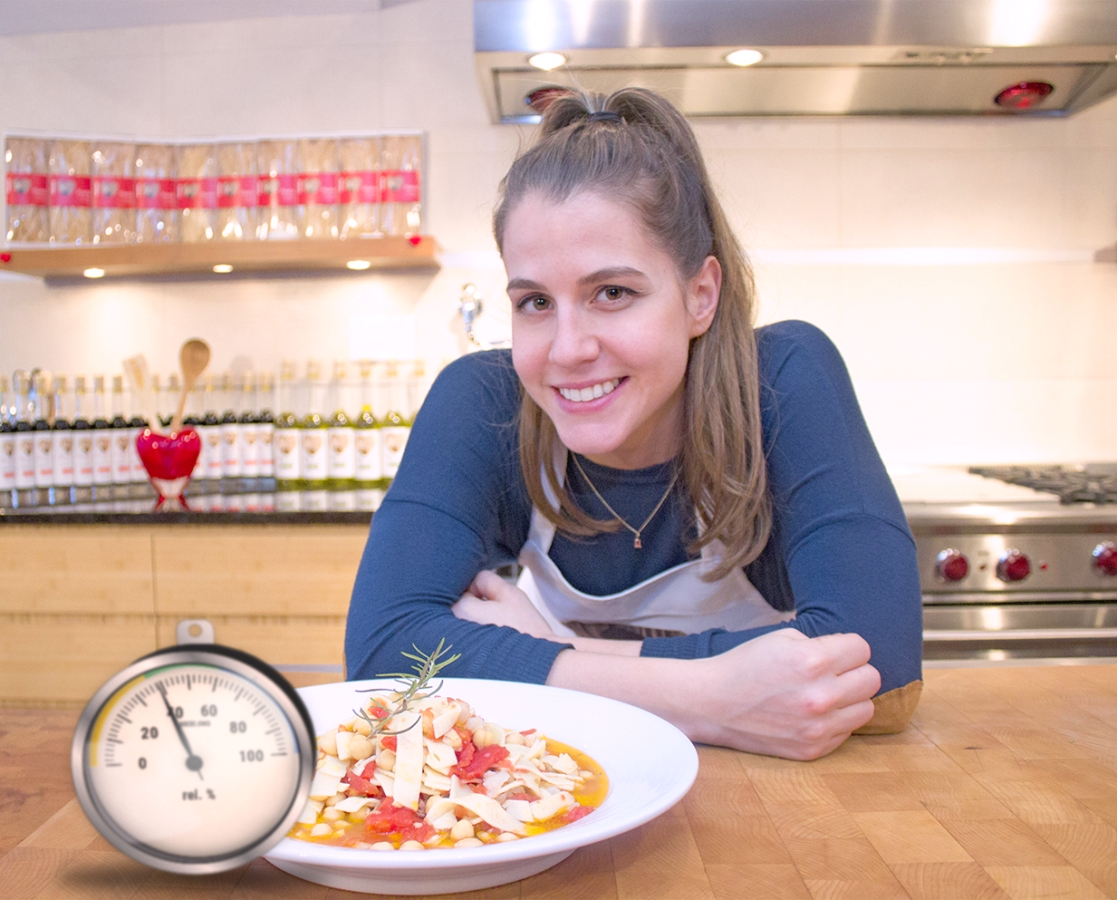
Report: **40** %
